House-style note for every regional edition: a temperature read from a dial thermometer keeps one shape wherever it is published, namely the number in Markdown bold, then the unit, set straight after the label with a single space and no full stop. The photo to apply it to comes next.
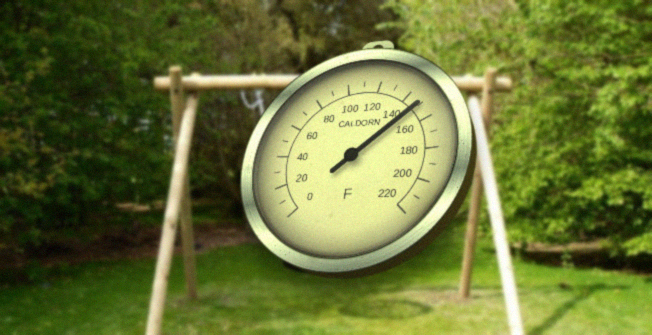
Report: **150** °F
